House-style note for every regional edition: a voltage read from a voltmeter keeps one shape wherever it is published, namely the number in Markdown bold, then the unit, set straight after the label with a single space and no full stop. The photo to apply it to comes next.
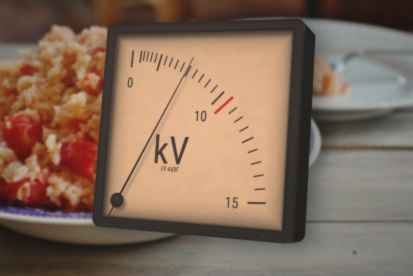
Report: **7.5** kV
